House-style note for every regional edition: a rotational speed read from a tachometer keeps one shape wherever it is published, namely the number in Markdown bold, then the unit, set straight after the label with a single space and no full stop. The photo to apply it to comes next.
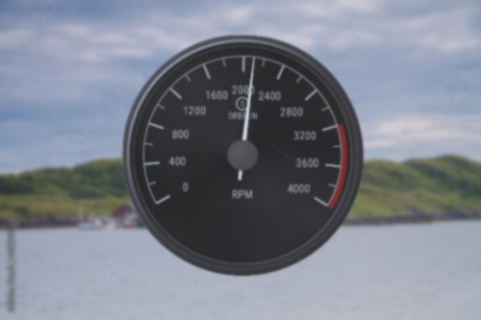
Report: **2100** rpm
